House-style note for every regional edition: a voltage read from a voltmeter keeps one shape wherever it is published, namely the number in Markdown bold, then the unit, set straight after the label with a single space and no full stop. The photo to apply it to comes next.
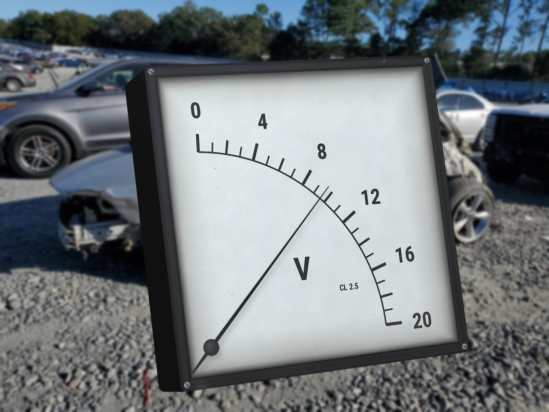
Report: **9.5** V
